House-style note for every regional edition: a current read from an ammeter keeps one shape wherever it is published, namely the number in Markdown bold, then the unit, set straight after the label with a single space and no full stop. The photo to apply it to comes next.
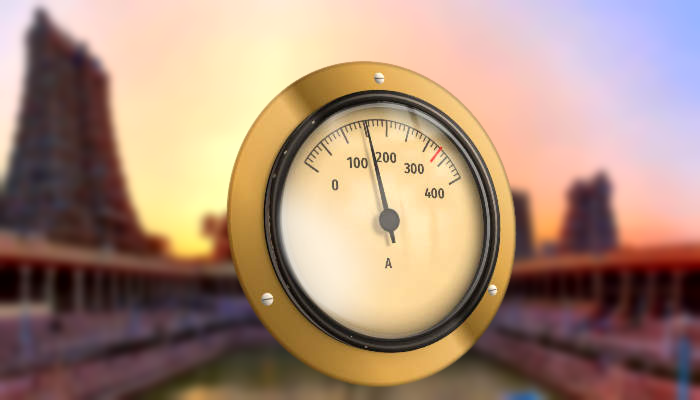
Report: **150** A
